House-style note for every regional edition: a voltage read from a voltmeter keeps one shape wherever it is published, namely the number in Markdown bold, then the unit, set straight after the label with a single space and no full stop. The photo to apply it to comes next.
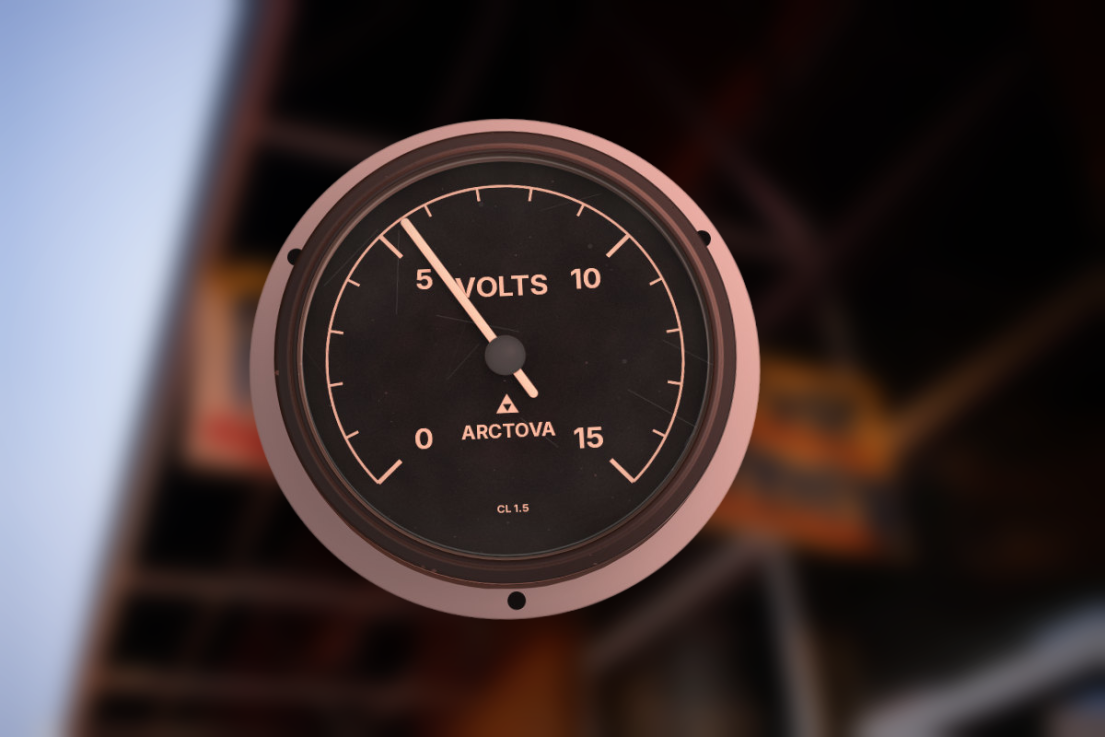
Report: **5.5** V
